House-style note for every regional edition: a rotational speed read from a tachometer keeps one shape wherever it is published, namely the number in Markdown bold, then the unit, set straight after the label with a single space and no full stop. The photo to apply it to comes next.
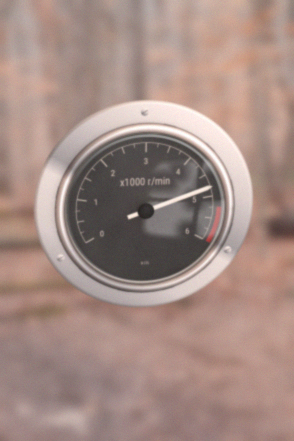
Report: **4750** rpm
